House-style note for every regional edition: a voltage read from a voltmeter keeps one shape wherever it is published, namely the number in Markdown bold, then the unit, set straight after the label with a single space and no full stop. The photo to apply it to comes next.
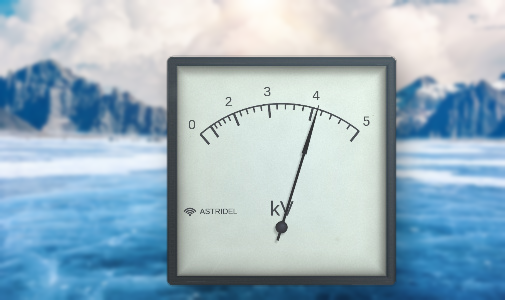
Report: **4.1** kV
